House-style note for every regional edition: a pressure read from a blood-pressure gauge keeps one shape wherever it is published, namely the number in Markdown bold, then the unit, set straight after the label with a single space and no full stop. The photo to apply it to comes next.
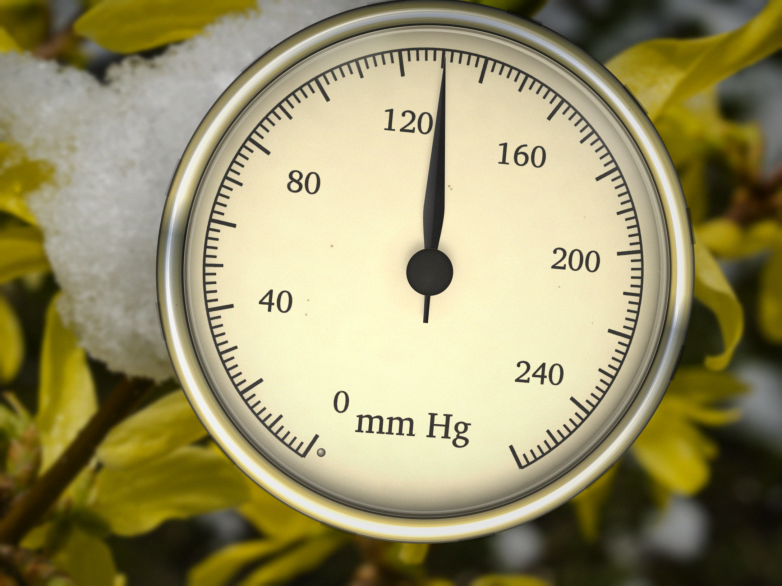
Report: **130** mmHg
